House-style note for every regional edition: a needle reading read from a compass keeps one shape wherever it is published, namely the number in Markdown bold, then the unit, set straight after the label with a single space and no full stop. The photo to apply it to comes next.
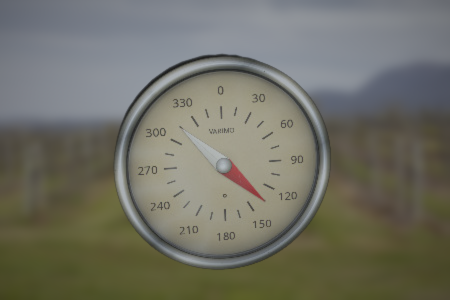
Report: **135** °
